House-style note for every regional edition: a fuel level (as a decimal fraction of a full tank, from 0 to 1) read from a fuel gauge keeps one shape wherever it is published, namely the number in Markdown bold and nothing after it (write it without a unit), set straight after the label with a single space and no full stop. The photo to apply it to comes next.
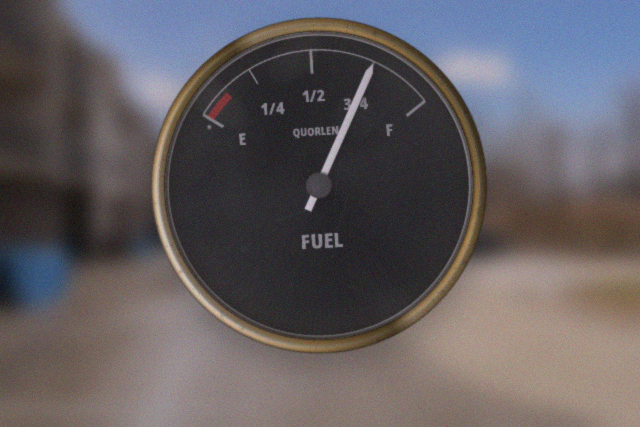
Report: **0.75**
